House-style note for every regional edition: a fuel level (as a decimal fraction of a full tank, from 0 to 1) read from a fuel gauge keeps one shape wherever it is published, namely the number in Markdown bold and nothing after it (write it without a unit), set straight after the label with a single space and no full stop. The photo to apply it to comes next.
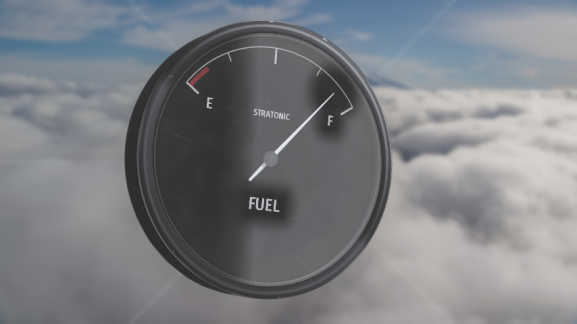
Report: **0.875**
